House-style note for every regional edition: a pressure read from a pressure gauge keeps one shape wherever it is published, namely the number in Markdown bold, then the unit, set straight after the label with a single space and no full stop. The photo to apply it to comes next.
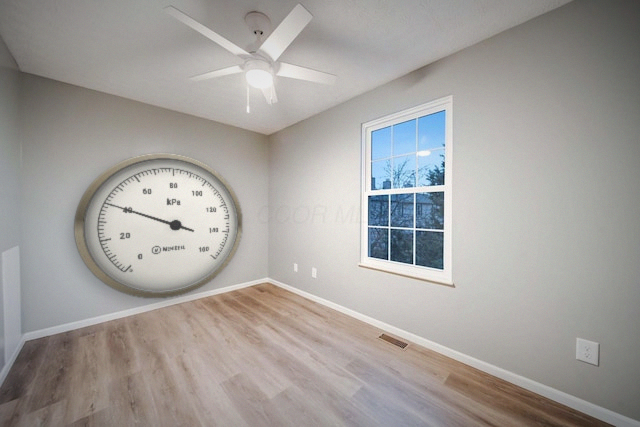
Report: **40** kPa
